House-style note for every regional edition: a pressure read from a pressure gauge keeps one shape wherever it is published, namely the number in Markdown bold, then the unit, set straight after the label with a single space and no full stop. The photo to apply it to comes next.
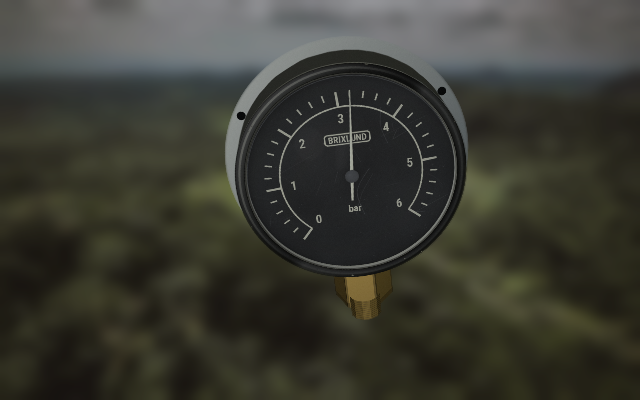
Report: **3.2** bar
